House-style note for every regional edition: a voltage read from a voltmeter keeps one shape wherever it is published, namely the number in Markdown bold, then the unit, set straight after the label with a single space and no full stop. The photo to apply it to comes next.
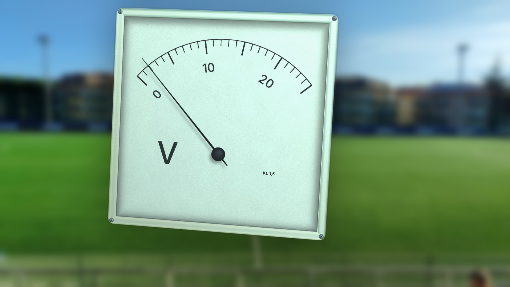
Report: **2** V
